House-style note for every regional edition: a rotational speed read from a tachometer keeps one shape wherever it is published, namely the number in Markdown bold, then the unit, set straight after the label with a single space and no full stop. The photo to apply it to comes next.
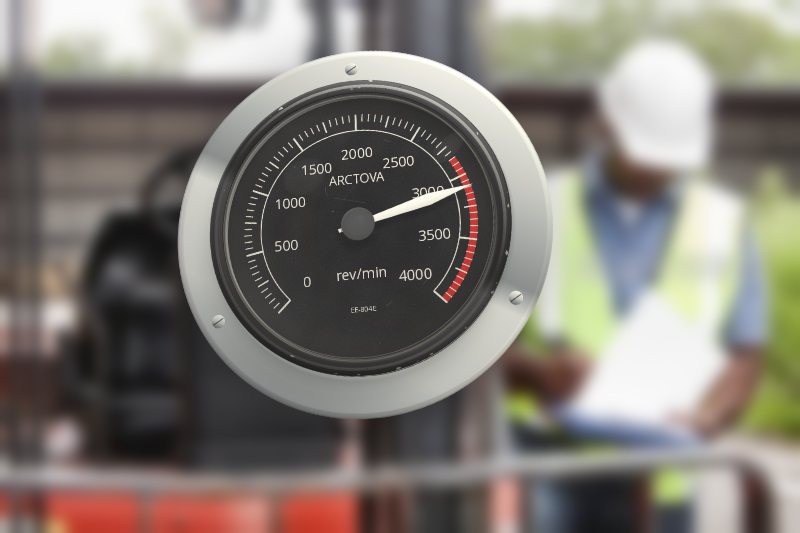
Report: **3100** rpm
